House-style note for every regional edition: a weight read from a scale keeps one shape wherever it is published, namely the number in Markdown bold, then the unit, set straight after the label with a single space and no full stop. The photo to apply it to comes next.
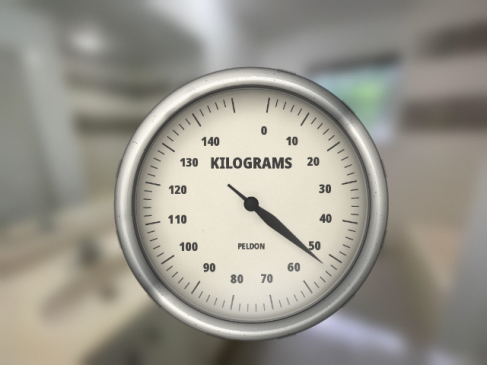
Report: **53** kg
